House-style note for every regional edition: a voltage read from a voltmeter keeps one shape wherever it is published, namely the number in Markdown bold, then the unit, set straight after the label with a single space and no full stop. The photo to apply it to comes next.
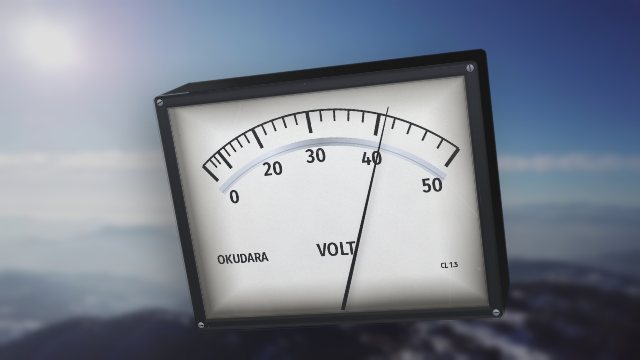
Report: **41** V
